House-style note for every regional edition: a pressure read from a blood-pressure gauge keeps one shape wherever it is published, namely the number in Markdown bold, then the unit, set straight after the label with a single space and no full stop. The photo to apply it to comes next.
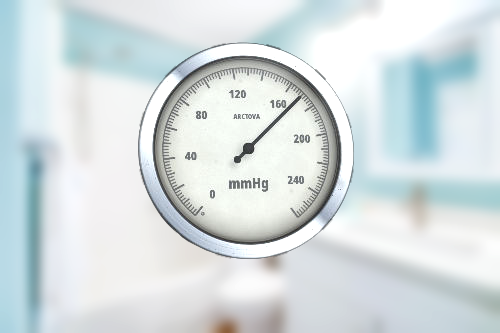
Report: **170** mmHg
